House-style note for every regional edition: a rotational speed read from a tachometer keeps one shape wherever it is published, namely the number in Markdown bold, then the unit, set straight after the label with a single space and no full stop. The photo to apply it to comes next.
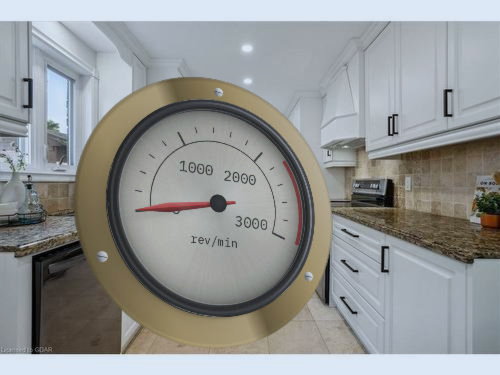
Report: **0** rpm
